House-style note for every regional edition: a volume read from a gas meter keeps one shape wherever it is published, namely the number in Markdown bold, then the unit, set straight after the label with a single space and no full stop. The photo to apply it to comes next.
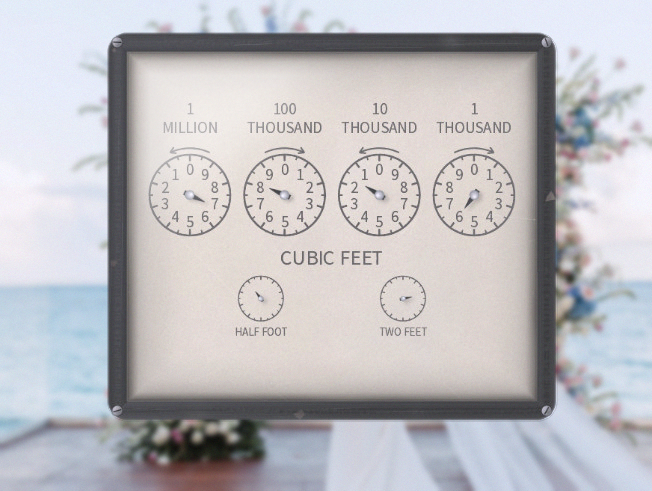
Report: **681600** ft³
